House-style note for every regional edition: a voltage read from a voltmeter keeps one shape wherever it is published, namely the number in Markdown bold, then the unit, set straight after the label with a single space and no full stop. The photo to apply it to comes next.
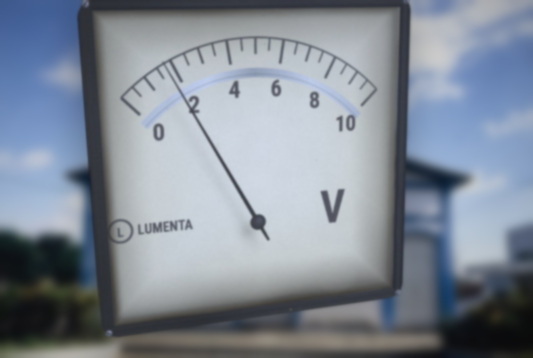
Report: **1.75** V
